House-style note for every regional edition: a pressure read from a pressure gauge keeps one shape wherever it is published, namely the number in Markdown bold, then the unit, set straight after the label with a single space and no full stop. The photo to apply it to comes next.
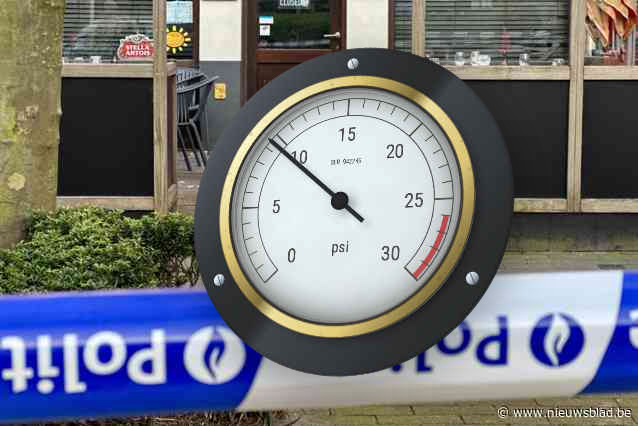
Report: **9.5** psi
